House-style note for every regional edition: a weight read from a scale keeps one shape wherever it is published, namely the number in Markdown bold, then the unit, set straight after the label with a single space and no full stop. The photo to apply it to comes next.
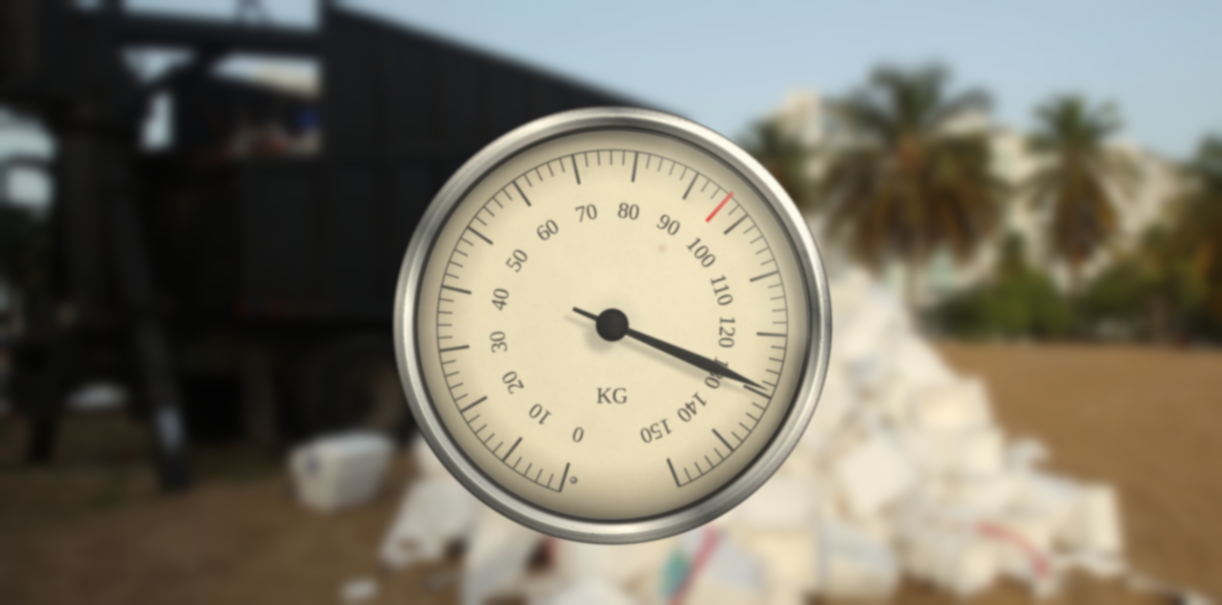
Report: **129** kg
